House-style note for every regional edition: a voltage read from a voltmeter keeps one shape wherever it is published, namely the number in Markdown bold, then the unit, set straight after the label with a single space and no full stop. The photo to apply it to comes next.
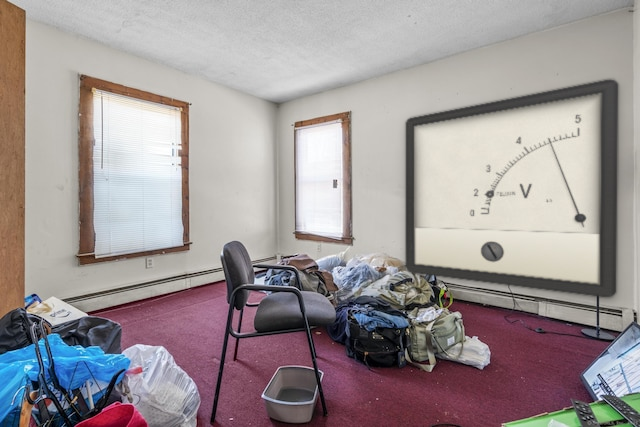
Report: **4.5** V
